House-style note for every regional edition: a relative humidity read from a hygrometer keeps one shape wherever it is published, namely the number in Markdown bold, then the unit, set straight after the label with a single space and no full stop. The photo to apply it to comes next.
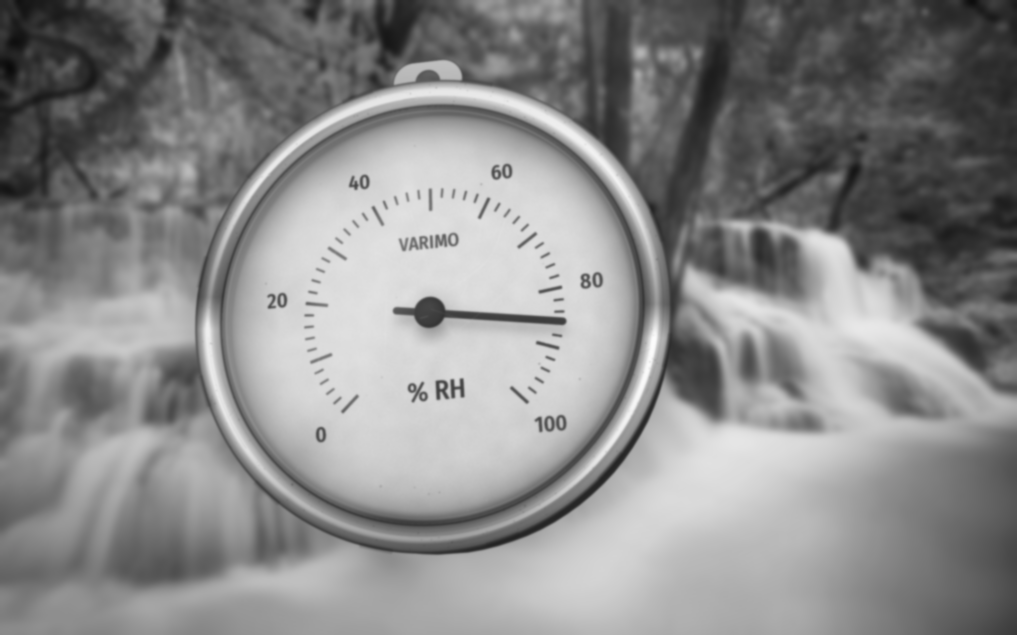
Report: **86** %
